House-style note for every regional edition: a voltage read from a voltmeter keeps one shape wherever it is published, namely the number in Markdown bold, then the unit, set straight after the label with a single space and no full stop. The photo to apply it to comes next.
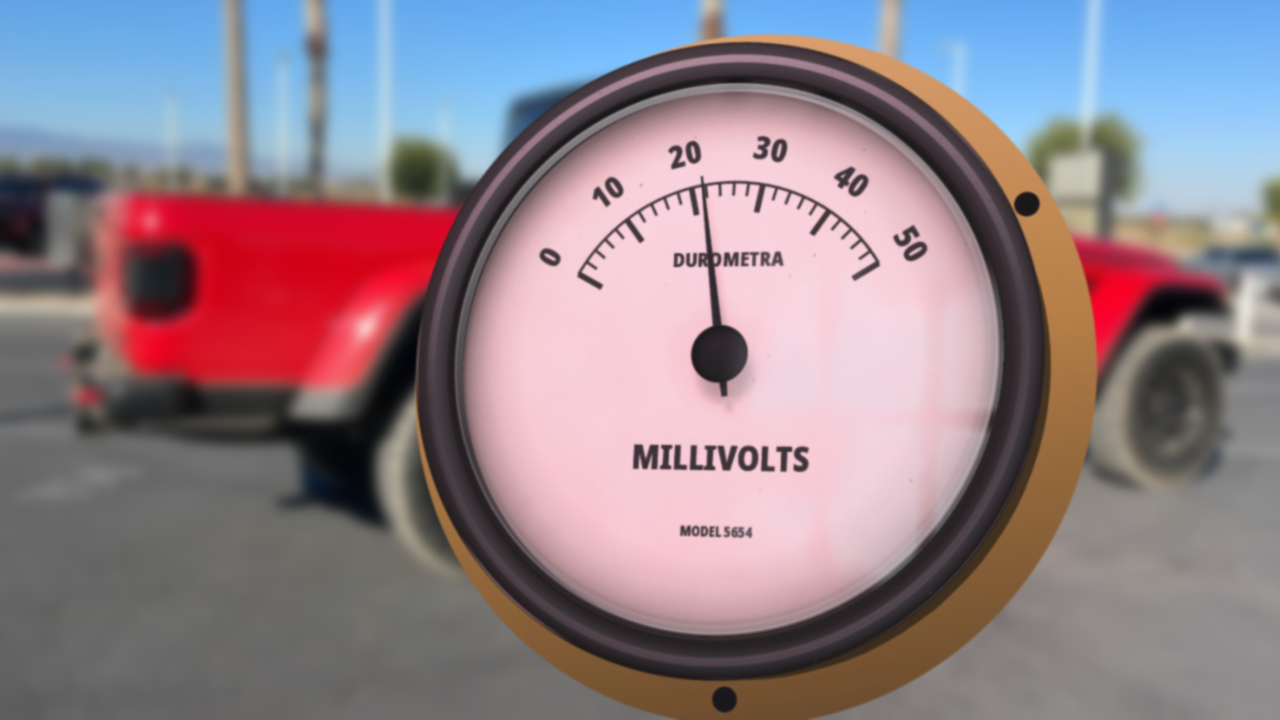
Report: **22** mV
